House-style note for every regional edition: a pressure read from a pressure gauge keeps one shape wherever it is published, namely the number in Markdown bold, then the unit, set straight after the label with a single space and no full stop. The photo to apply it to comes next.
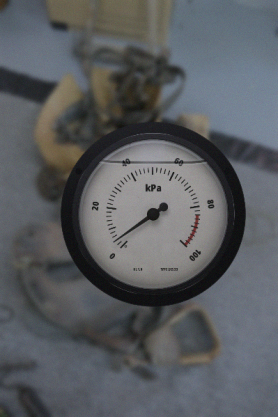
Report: **4** kPa
